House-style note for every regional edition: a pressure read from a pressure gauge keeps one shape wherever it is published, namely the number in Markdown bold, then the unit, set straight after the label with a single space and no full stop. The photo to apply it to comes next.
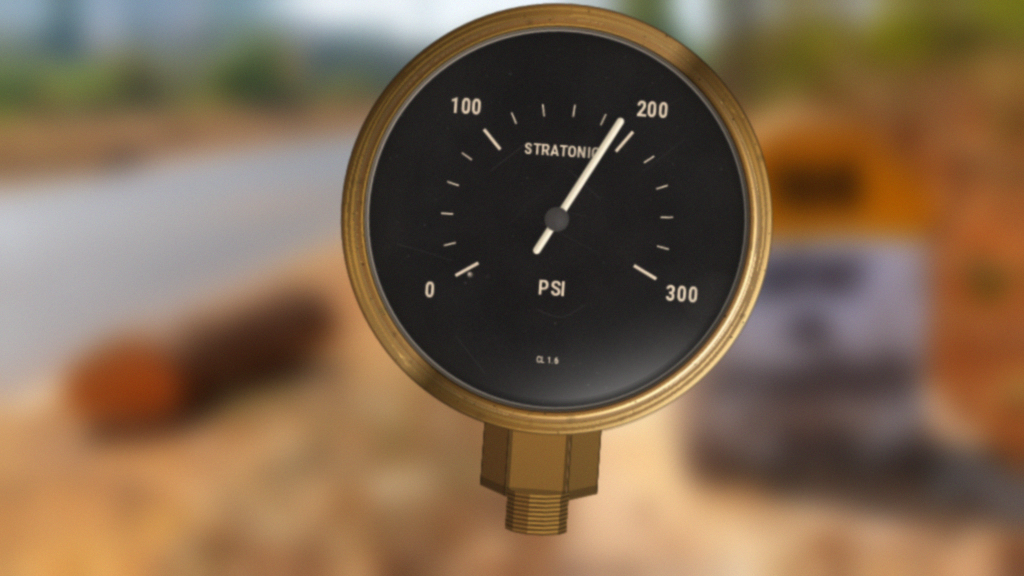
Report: **190** psi
